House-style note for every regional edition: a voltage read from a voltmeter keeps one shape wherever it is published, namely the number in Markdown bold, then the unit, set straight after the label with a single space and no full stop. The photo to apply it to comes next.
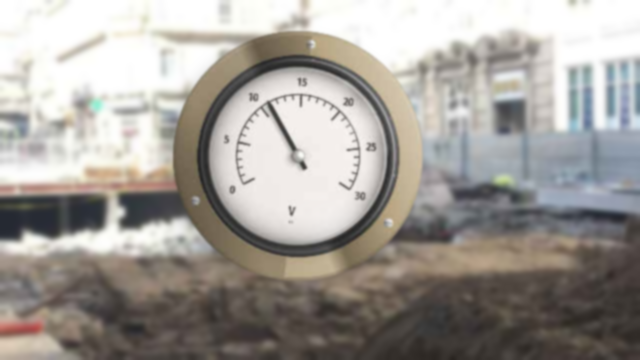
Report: **11** V
